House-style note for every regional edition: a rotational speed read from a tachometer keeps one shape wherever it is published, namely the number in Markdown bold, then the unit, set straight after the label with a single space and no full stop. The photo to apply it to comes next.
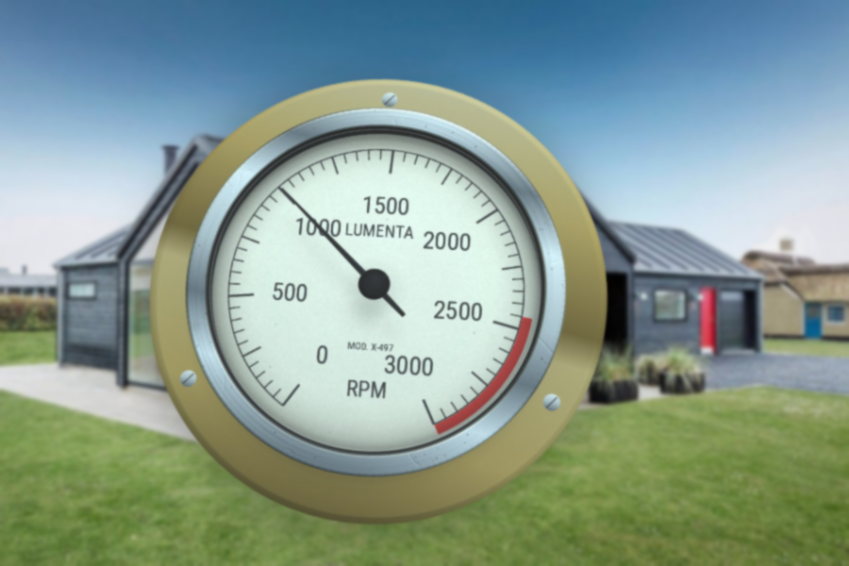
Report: **1000** rpm
